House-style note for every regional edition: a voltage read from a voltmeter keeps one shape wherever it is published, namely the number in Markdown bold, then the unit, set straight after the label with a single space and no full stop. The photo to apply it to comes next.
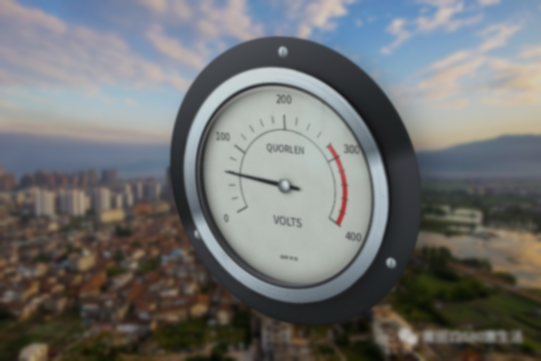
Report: **60** V
